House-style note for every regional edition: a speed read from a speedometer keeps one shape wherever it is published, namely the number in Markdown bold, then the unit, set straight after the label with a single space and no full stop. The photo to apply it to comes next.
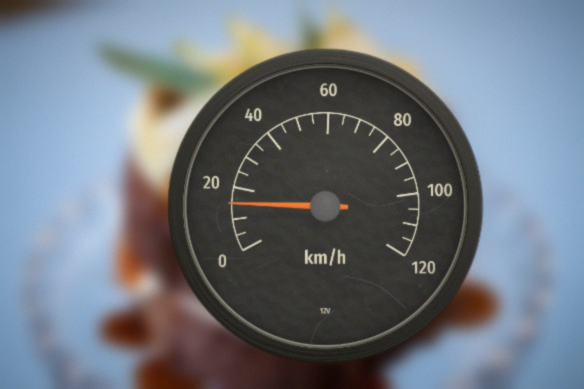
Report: **15** km/h
